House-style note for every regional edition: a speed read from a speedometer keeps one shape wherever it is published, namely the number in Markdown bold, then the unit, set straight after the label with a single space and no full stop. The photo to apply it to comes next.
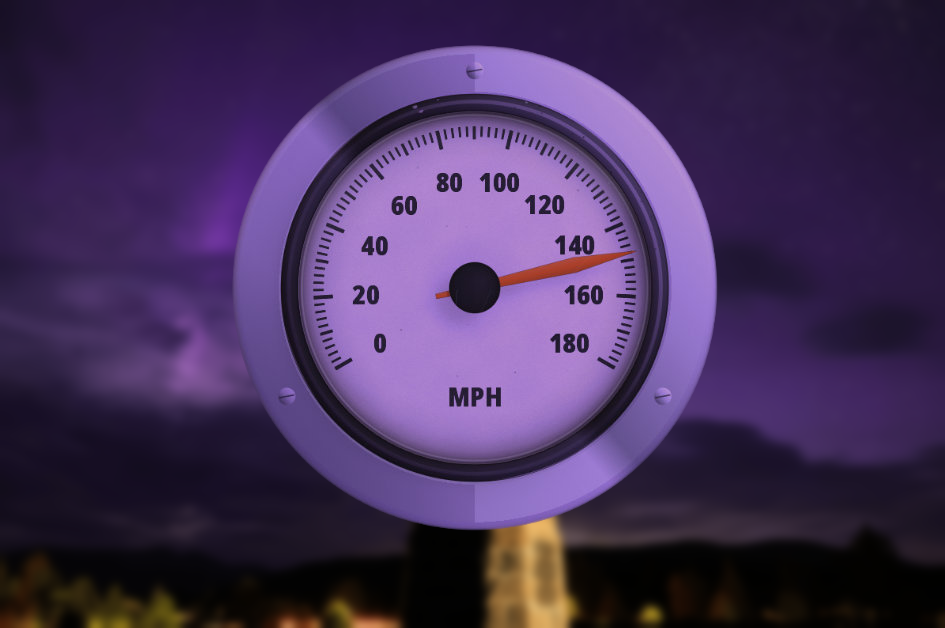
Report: **148** mph
